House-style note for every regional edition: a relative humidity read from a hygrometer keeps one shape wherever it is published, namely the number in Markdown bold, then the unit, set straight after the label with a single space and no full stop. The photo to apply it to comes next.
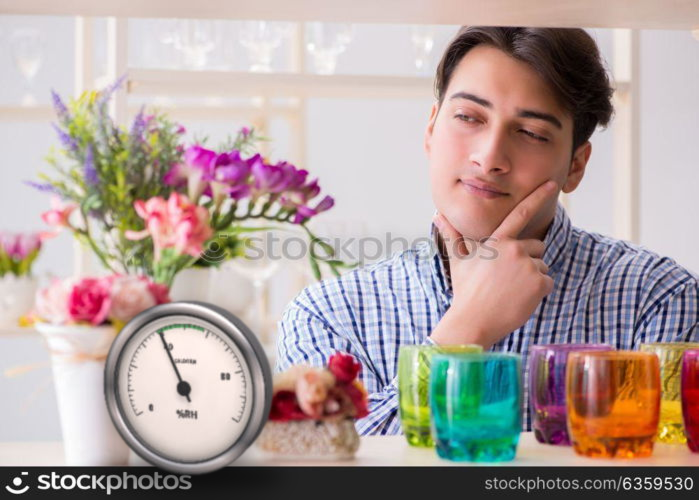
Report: **40** %
